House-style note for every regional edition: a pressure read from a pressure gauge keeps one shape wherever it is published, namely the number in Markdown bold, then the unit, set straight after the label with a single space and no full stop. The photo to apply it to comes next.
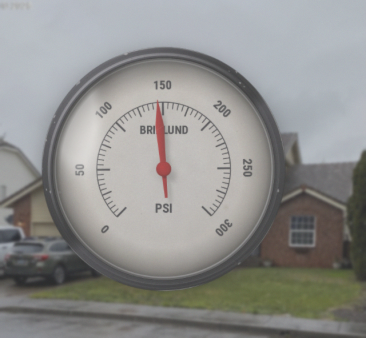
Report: **145** psi
